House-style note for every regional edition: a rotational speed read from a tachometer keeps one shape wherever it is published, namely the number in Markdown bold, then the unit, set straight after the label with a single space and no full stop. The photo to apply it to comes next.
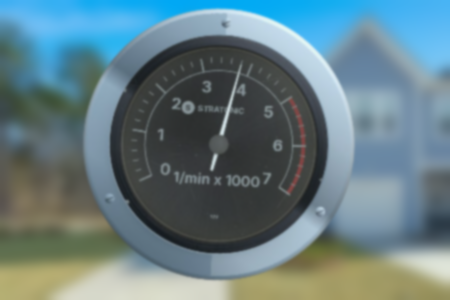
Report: **3800** rpm
